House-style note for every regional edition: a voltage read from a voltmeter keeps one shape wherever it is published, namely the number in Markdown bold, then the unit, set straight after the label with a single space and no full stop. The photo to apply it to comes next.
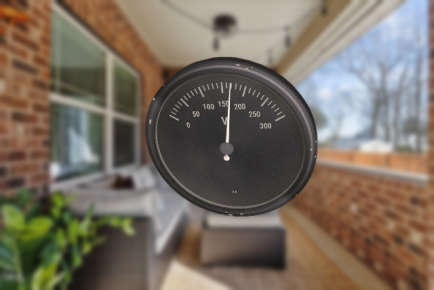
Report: **170** V
